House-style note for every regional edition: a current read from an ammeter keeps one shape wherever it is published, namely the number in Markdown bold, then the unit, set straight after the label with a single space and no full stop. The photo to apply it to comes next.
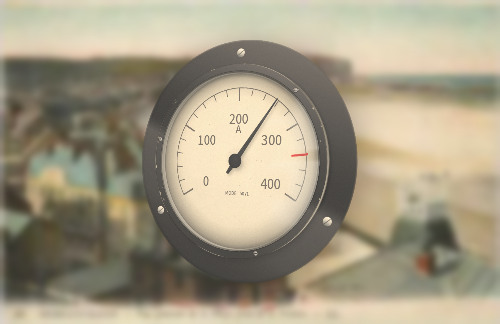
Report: **260** A
